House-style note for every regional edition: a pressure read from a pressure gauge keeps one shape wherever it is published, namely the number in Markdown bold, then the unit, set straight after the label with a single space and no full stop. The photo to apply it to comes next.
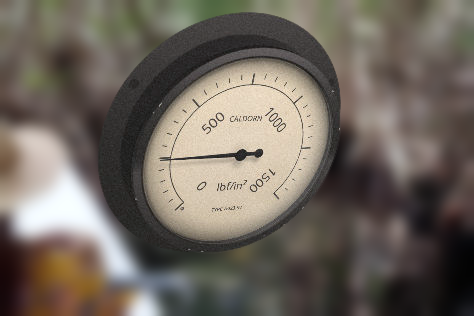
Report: **250** psi
